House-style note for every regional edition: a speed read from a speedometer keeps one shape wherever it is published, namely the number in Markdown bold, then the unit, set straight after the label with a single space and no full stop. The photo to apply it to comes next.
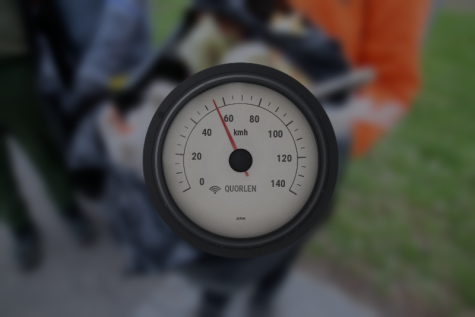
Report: **55** km/h
